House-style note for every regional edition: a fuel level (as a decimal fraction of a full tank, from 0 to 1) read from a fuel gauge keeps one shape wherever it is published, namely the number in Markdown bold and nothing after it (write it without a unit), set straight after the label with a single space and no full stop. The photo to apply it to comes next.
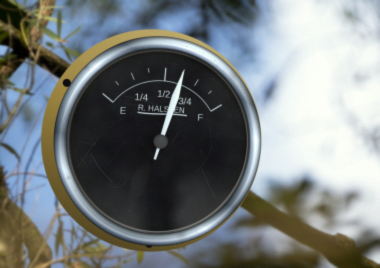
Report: **0.625**
